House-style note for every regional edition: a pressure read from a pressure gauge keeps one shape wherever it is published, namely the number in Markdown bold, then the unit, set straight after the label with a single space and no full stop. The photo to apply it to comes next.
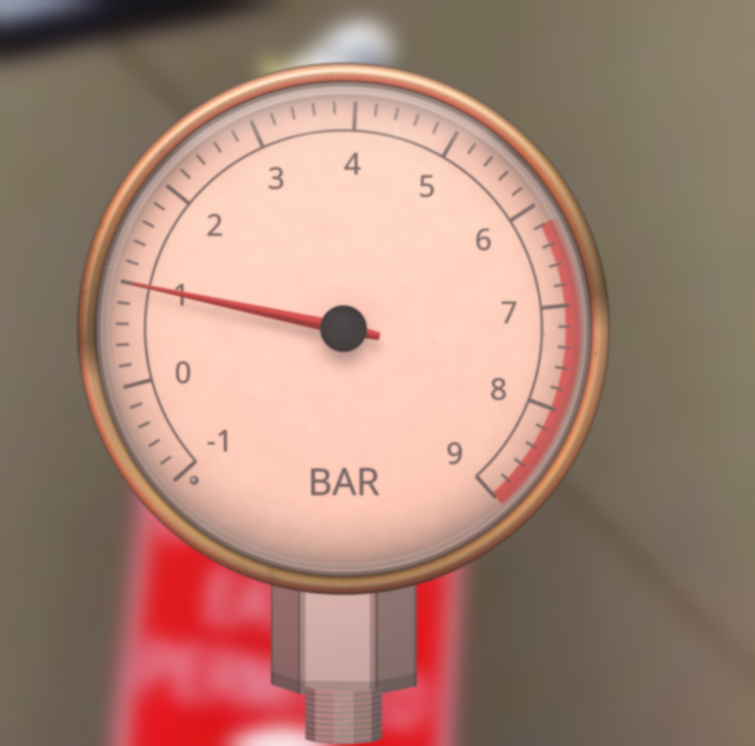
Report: **1** bar
